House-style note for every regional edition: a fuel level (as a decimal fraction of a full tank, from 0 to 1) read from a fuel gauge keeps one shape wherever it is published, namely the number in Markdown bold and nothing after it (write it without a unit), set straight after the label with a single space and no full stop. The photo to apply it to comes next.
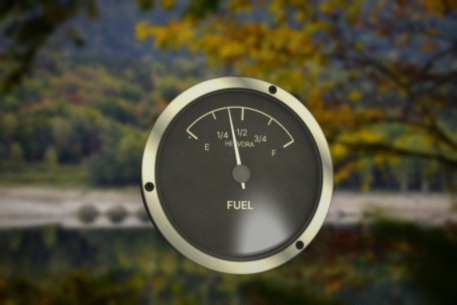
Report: **0.375**
